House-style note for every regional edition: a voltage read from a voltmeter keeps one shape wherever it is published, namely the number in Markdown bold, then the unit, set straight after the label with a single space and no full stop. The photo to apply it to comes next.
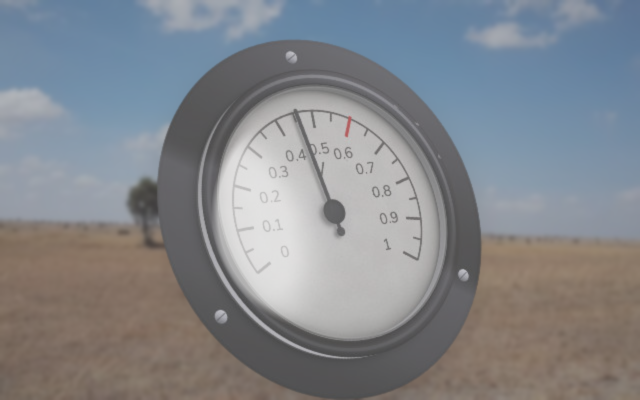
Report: **0.45** V
